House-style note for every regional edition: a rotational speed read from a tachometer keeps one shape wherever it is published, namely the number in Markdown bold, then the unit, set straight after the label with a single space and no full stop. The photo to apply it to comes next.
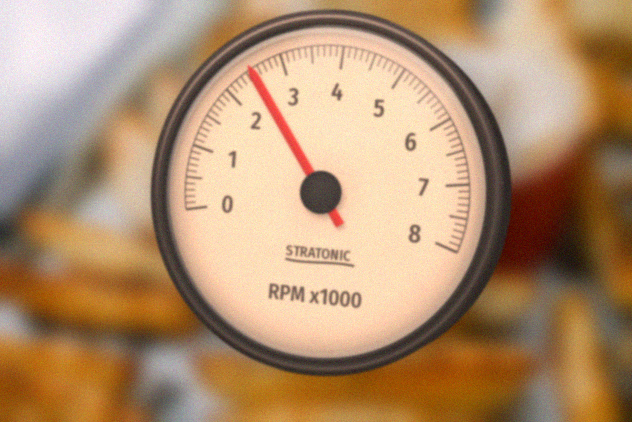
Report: **2500** rpm
